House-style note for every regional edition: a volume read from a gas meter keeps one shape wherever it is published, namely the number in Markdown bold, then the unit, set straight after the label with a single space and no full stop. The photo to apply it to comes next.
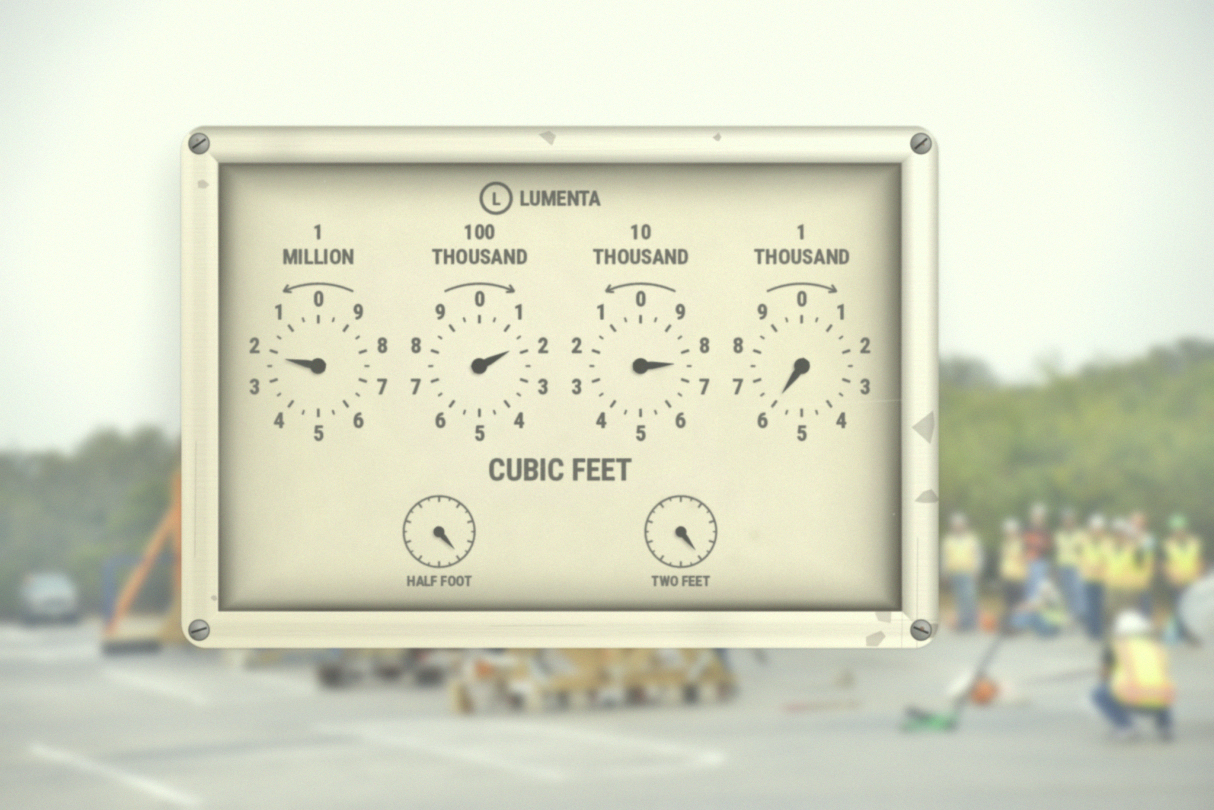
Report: **217600** ft³
